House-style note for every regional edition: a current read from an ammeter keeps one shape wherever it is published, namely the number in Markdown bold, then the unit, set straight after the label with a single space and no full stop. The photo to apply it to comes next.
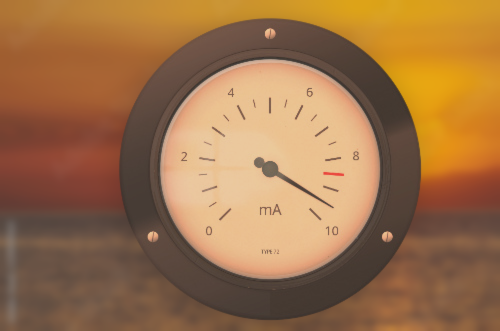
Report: **9.5** mA
